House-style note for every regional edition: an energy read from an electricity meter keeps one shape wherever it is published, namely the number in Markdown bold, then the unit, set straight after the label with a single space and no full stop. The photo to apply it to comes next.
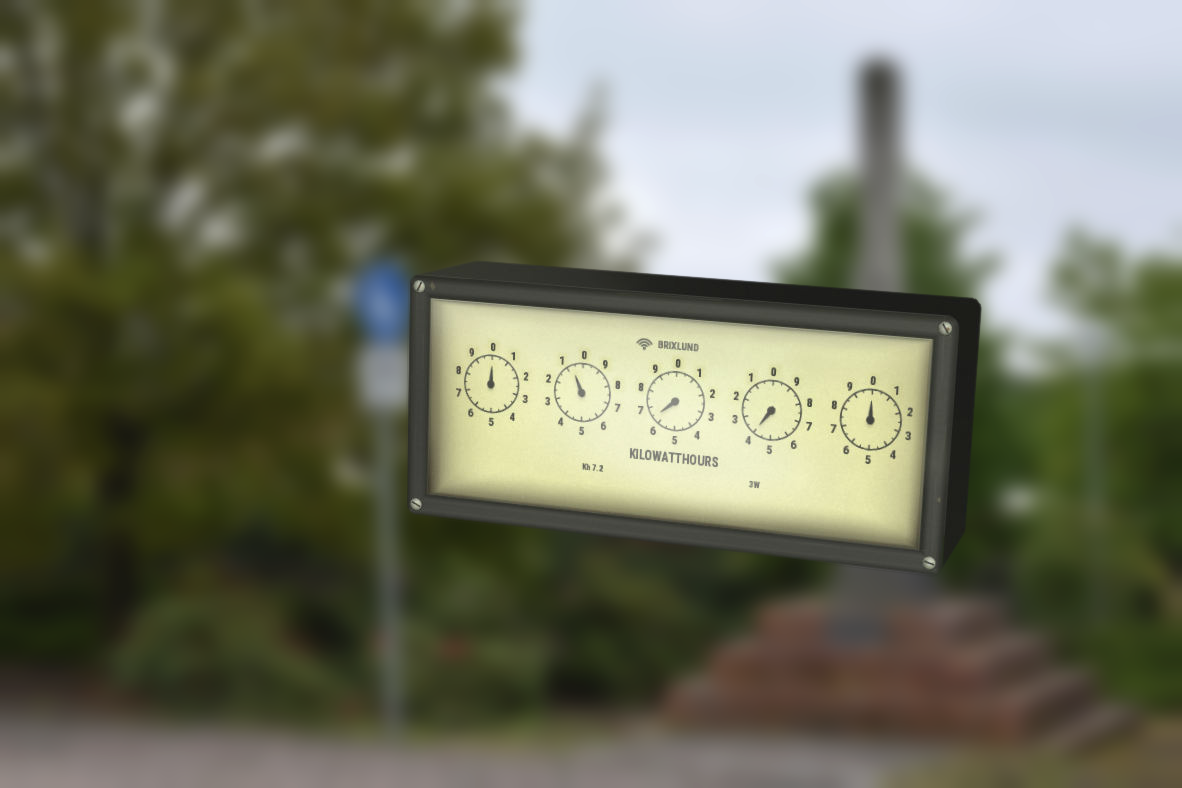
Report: **640** kWh
